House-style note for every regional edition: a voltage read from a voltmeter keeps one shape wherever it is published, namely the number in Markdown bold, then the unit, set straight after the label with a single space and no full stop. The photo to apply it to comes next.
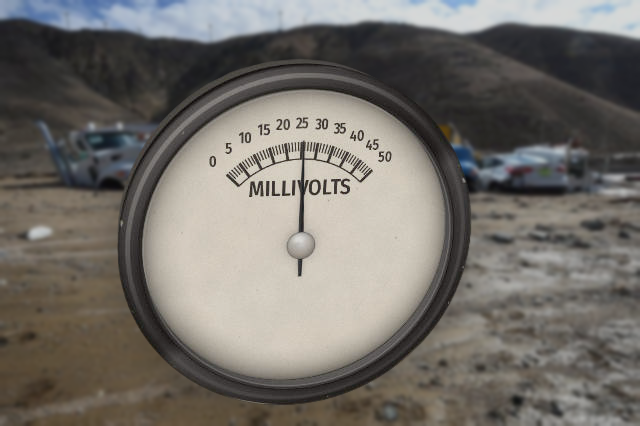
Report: **25** mV
